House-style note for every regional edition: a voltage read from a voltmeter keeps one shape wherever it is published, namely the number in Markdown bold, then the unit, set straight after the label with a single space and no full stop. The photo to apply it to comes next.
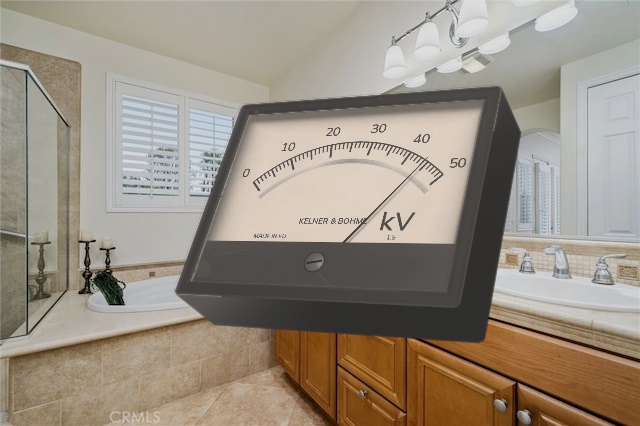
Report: **45** kV
